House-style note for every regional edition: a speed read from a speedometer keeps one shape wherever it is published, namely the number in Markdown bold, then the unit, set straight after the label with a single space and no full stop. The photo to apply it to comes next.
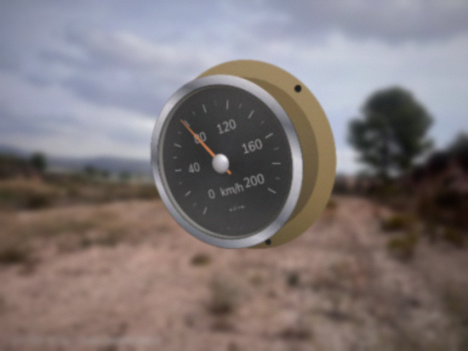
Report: **80** km/h
